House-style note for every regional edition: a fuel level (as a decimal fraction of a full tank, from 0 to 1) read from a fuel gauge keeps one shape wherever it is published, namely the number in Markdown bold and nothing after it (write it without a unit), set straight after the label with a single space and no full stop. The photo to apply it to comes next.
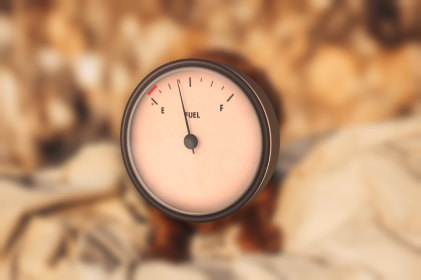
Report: **0.375**
